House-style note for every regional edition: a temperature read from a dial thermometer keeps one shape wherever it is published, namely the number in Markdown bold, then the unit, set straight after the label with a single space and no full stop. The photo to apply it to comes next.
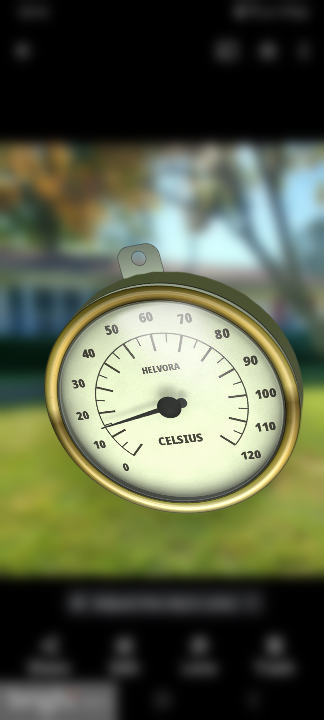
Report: **15** °C
